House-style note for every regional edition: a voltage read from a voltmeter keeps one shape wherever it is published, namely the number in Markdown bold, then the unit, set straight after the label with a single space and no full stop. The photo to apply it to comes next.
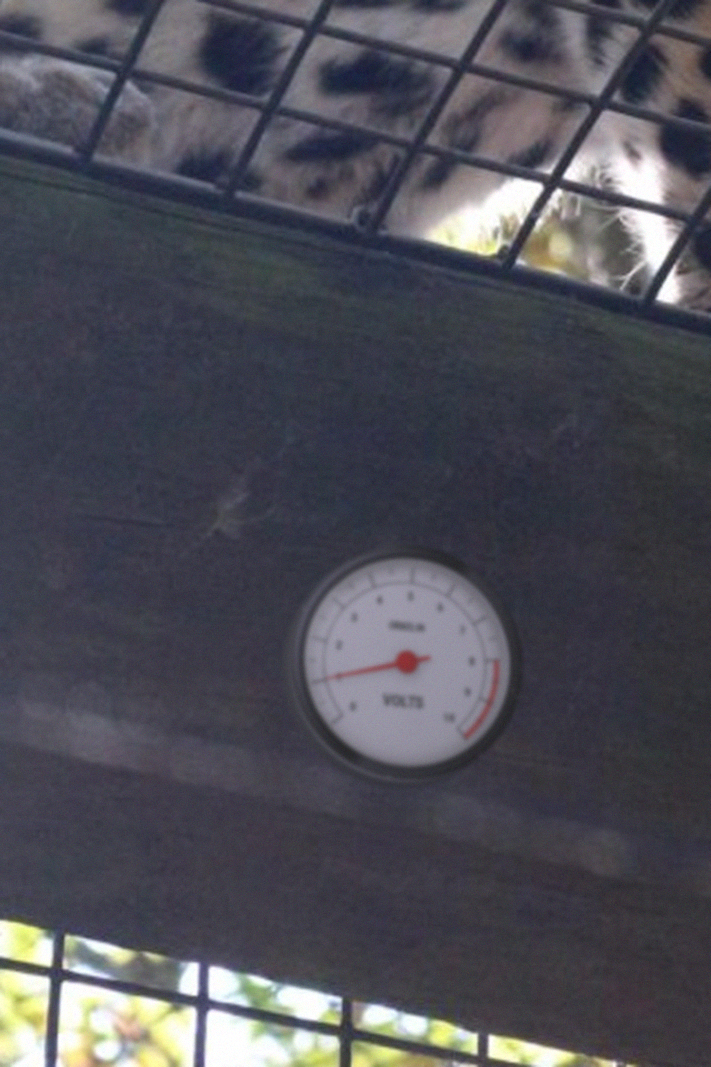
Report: **1** V
